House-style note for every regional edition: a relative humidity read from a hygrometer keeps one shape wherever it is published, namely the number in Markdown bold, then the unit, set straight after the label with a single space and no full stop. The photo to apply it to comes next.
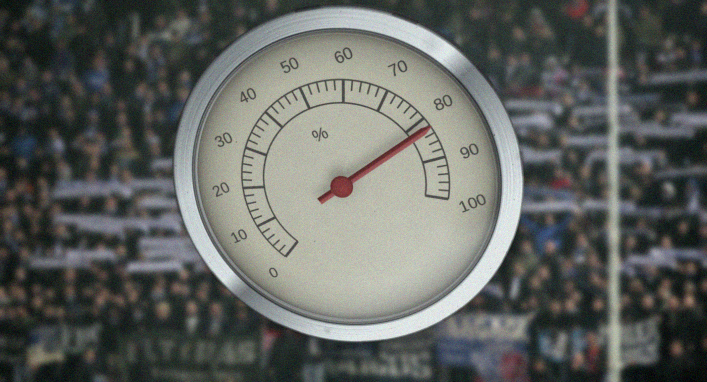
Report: **82** %
